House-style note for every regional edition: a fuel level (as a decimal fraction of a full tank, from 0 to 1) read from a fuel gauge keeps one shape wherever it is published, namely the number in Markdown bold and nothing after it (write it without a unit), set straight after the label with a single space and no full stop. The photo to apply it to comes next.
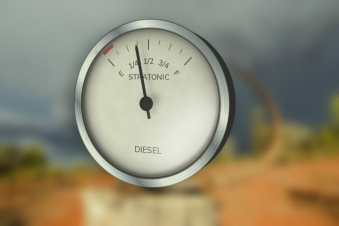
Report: **0.375**
